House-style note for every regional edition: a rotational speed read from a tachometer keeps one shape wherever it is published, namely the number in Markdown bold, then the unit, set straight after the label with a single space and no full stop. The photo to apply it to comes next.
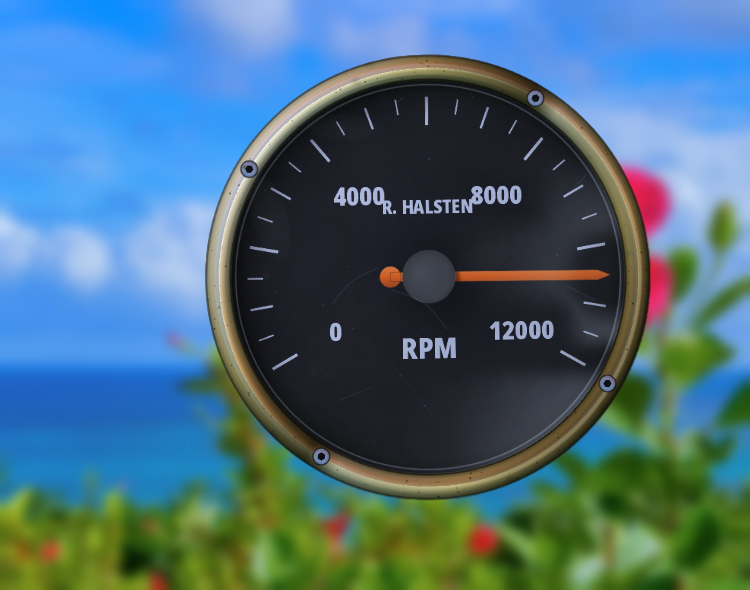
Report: **10500** rpm
